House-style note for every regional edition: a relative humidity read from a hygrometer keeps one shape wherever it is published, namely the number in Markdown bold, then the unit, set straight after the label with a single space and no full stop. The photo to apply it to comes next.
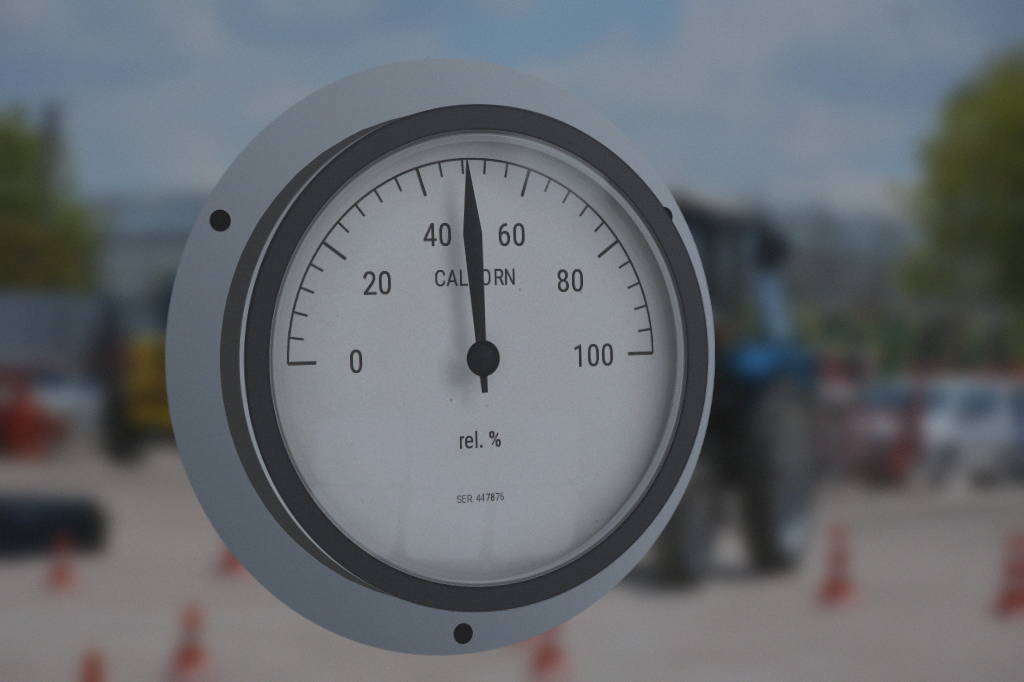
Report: **48** %
